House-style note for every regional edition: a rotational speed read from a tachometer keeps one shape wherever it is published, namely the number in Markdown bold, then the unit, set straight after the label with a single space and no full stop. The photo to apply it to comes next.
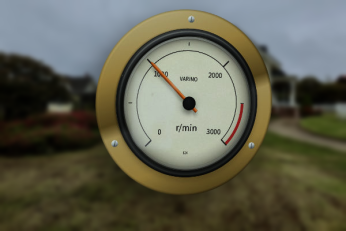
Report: **1000** rpm
